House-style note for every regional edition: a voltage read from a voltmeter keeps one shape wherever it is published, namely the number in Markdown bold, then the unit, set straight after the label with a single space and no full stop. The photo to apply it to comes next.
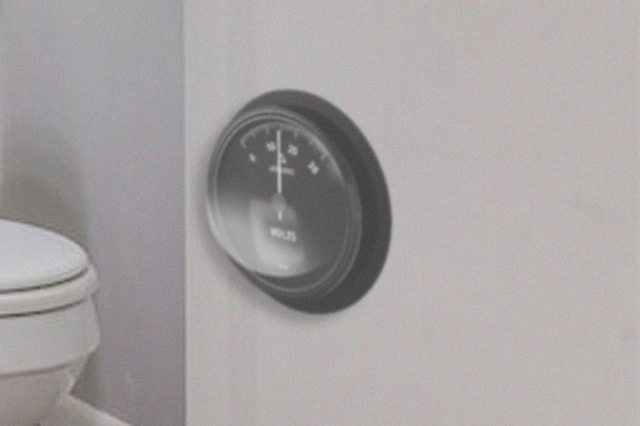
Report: **15** V
